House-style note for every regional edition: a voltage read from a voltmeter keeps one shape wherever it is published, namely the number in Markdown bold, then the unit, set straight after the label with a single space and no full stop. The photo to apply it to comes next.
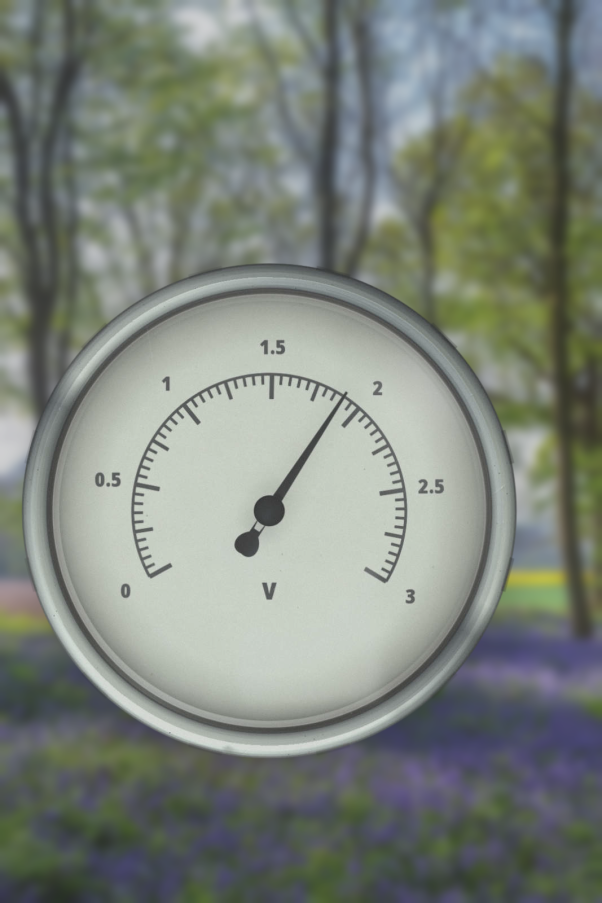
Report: **1.9** V
